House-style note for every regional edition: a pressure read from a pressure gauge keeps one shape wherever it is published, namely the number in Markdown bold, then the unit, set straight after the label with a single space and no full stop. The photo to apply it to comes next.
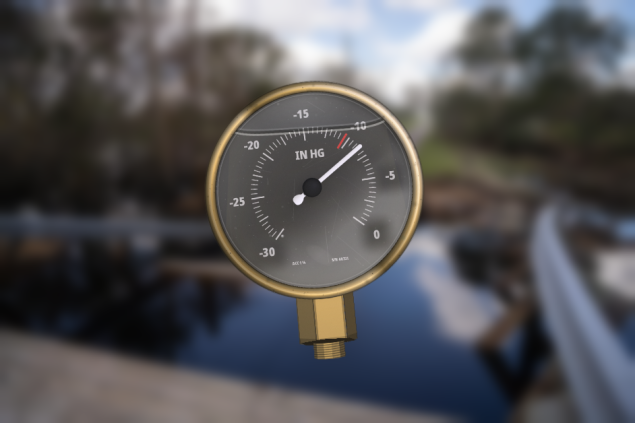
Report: **-8.5** inHg
